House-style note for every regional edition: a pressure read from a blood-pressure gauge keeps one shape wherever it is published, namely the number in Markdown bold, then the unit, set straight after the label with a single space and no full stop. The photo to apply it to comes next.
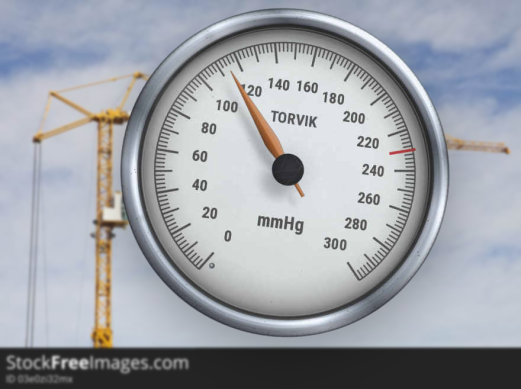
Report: **114** mmHg
